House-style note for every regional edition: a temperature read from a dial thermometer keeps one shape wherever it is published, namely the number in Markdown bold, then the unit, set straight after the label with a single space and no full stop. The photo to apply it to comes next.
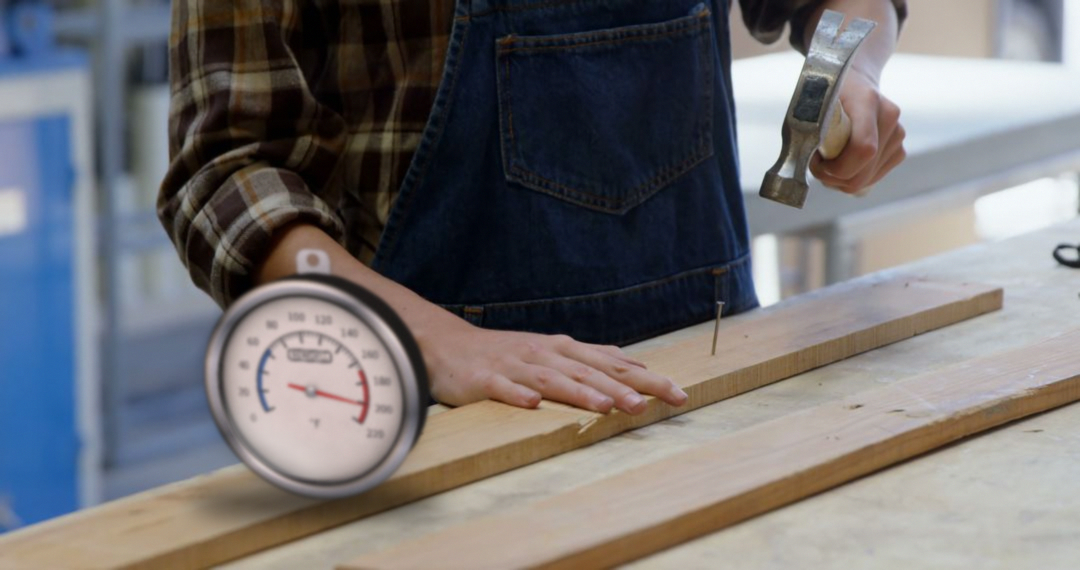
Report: **200** °F
